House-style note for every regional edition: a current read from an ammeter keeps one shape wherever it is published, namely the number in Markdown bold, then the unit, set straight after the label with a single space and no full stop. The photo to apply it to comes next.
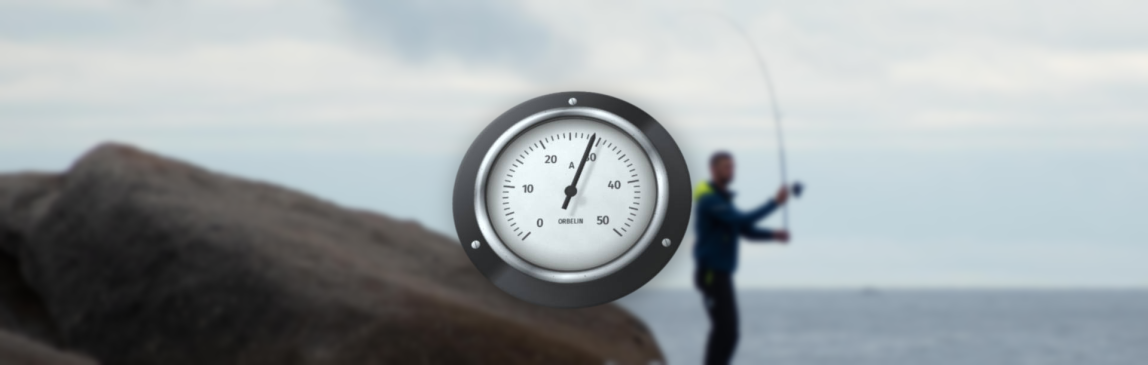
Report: **29** A
